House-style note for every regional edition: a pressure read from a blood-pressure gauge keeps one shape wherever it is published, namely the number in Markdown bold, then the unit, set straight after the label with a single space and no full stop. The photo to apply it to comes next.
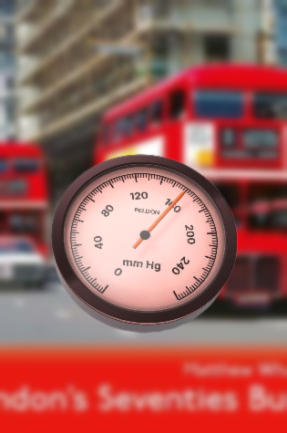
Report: **160** mmHg
